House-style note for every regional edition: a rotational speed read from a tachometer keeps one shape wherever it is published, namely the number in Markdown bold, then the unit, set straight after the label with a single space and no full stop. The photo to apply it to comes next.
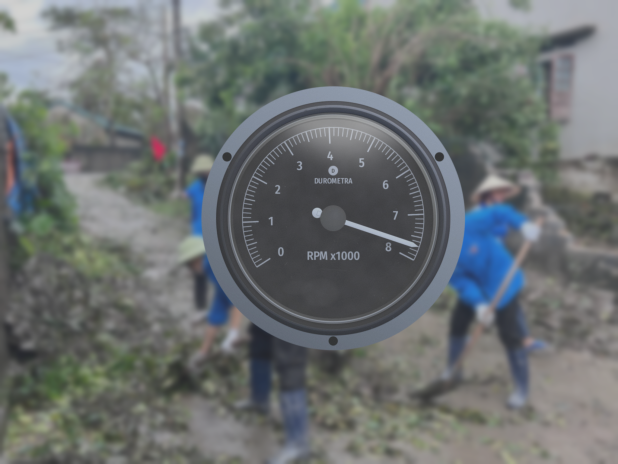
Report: **7700** rpm
